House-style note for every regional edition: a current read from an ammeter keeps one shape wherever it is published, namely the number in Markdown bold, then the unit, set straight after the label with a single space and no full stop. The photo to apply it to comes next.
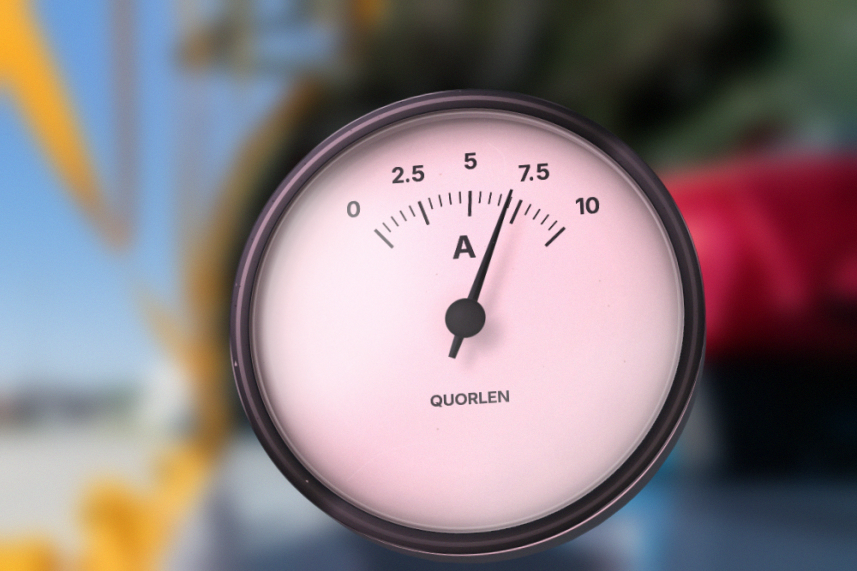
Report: **7** A
